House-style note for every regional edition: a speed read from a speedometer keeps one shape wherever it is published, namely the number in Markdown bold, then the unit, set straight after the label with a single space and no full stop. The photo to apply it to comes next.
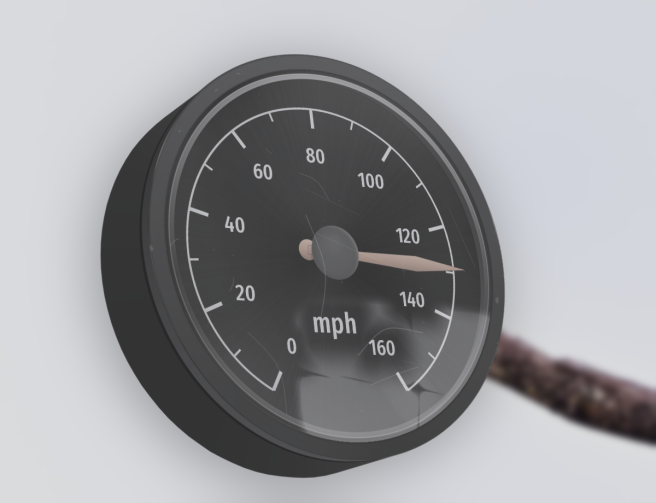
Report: **130** mph
